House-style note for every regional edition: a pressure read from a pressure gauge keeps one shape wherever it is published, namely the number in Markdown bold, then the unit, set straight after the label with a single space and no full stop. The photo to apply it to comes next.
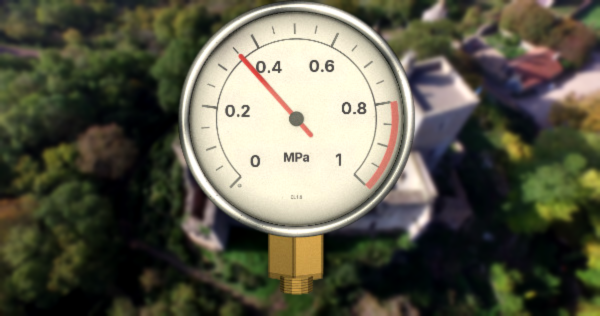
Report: **0.35** MPa
